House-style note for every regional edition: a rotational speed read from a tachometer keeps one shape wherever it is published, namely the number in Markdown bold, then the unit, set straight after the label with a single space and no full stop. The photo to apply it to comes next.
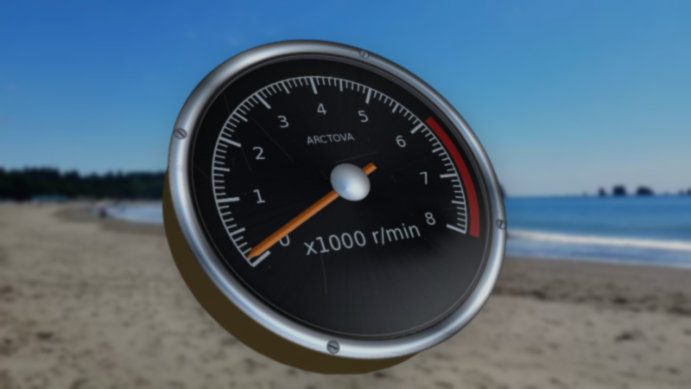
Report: **100** rpm
